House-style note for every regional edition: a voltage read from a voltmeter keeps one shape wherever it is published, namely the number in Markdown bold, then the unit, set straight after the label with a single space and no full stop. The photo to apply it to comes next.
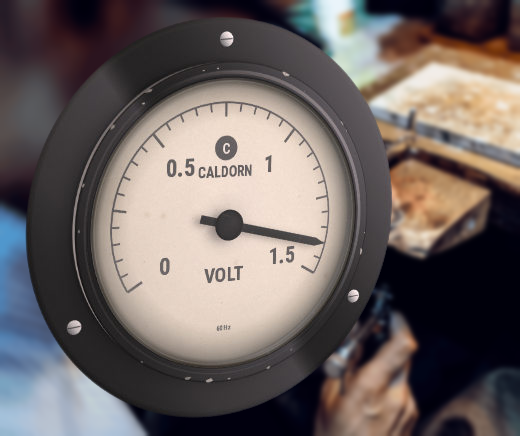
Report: **1.4** V
